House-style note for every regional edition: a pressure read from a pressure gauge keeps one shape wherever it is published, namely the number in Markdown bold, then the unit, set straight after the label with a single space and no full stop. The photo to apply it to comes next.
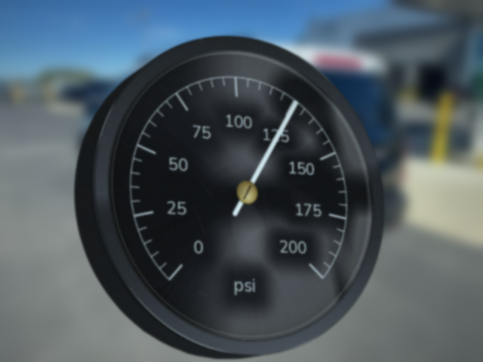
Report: **125** psi
